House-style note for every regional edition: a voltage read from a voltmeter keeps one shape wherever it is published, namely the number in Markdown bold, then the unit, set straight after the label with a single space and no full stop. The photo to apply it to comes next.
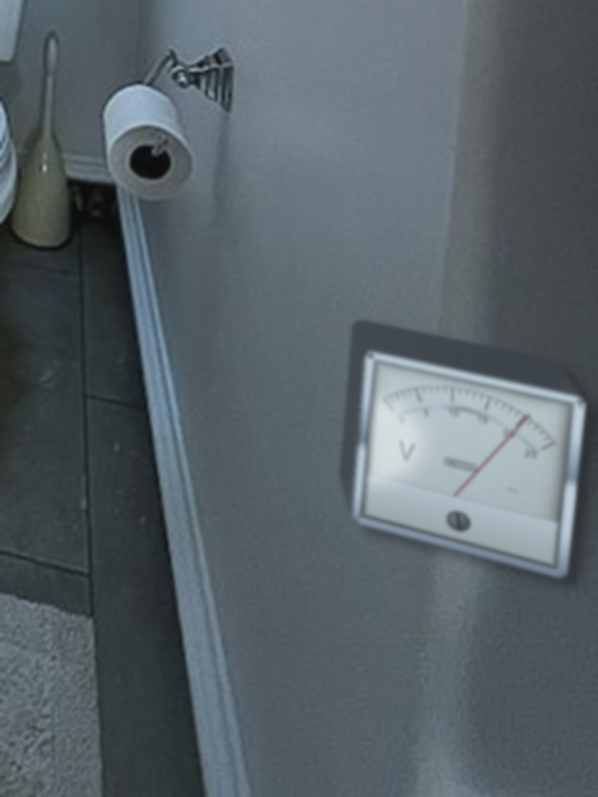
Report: **20** V
